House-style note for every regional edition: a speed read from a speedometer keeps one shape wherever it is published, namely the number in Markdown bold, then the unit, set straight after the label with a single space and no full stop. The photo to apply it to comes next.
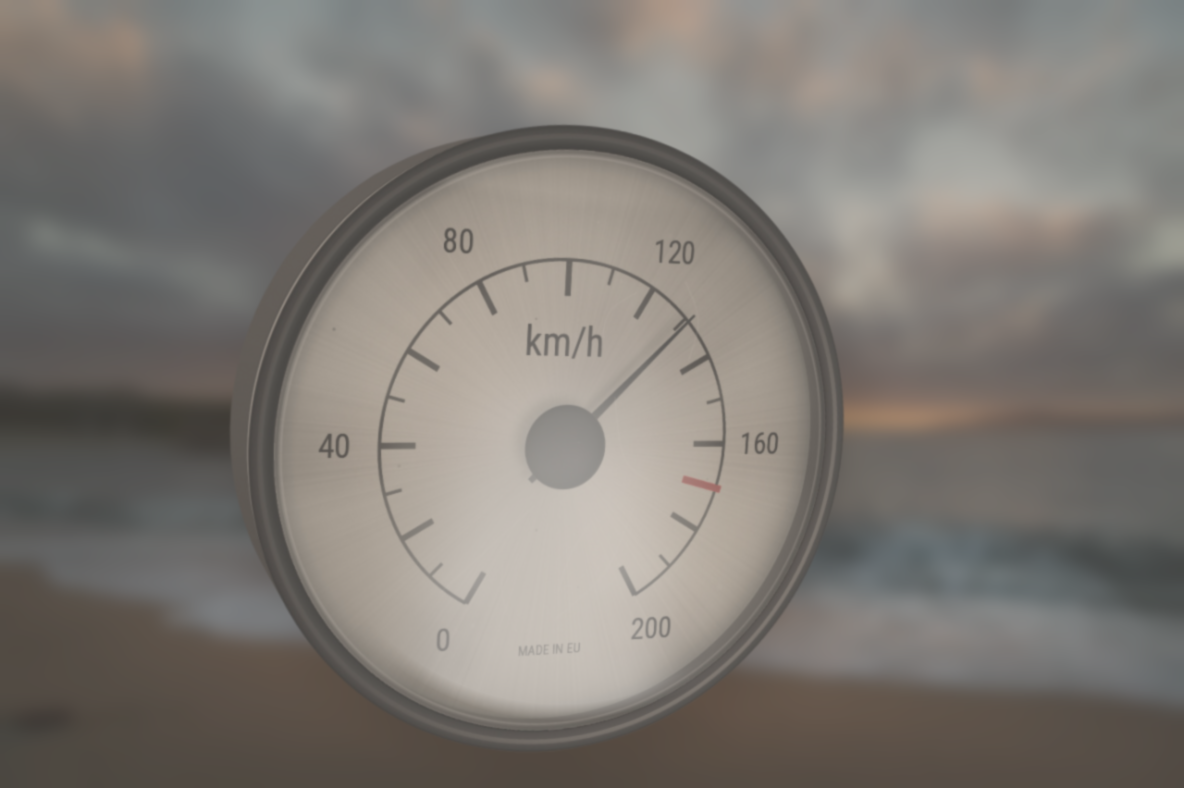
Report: **130** km/h
